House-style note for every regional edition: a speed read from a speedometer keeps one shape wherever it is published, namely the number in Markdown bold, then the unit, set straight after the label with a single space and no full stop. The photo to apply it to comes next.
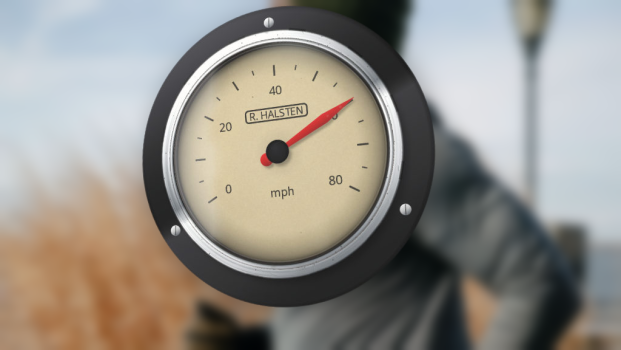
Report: **60** mph
